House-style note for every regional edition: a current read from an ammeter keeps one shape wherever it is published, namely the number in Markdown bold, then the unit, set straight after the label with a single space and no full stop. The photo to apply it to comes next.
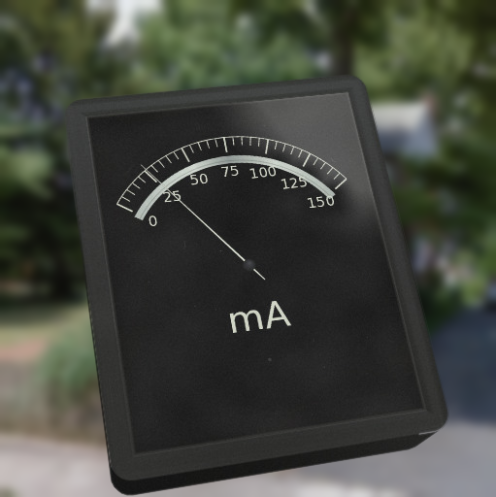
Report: **25** mA
